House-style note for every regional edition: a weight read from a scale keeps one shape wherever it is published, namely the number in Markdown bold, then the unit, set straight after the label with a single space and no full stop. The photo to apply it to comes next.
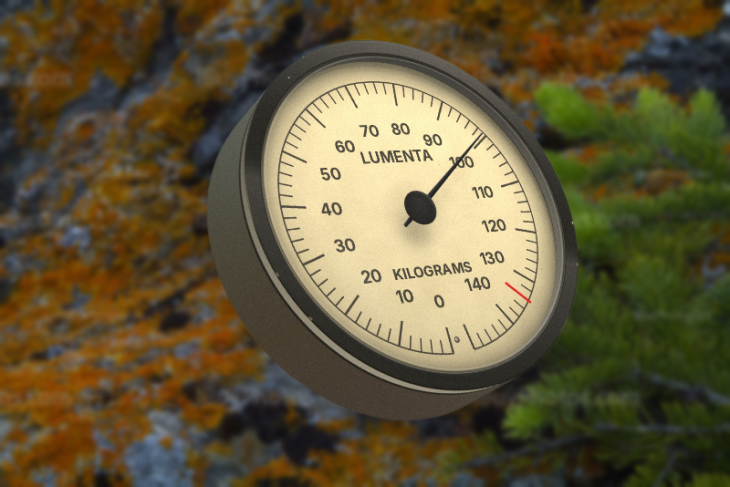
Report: **99** kg
